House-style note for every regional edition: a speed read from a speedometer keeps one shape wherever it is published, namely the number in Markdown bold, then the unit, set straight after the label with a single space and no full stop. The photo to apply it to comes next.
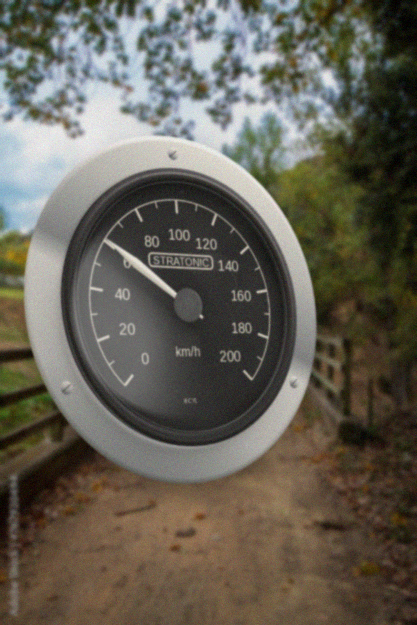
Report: **60** km/h
